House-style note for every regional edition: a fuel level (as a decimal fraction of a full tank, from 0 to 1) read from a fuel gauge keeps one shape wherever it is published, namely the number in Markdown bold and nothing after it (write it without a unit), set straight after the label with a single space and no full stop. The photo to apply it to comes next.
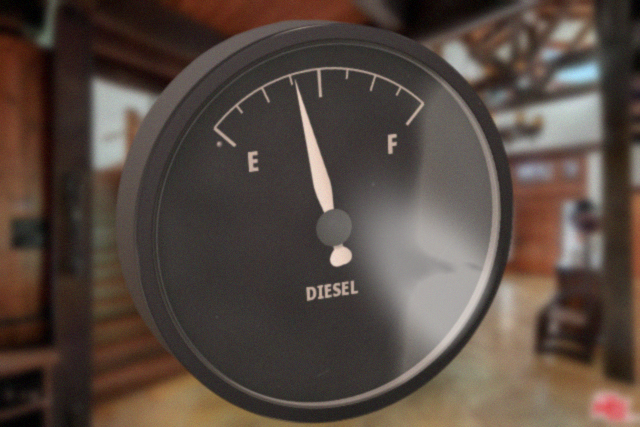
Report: **0.375**
